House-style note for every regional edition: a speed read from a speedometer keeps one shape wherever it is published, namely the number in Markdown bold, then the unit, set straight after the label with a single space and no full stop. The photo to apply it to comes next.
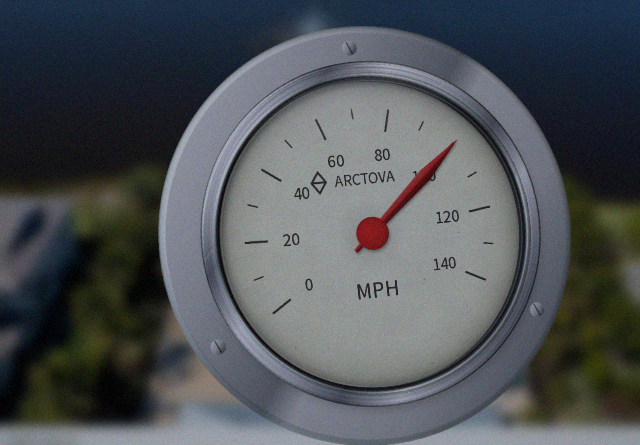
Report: **100** mph
